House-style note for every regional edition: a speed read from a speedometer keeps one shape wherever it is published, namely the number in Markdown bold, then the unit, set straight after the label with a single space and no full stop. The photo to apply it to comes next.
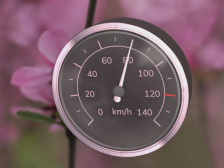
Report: **80** km/h
